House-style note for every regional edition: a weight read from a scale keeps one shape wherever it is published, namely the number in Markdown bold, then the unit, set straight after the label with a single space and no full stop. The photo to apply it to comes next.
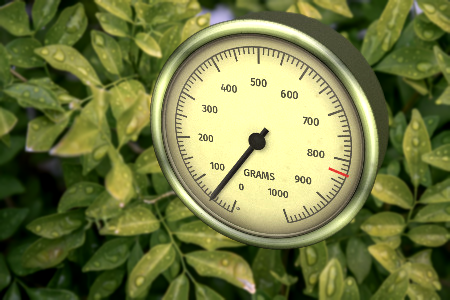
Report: **50** g
